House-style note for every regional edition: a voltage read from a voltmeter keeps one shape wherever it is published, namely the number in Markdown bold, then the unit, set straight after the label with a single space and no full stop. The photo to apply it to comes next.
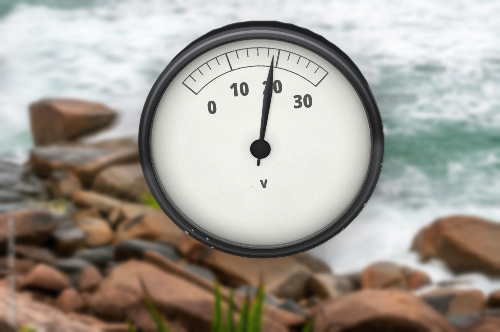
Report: **19** V
